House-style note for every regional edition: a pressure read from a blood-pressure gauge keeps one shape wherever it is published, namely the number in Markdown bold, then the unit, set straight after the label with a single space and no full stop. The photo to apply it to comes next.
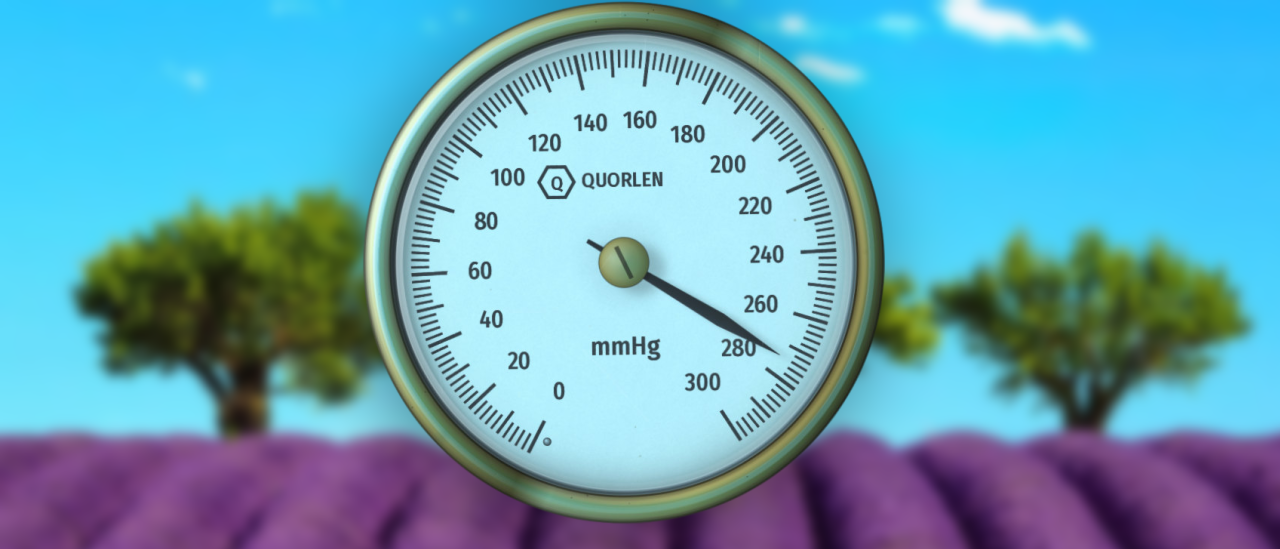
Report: **274** mmHg
